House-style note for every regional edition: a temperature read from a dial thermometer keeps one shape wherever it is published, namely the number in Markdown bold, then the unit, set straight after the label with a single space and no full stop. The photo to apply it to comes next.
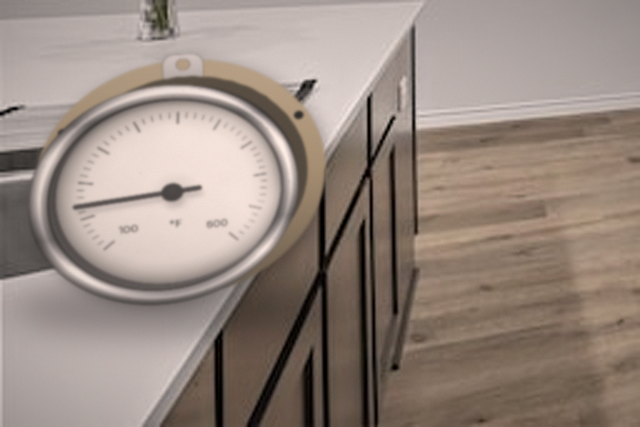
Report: **170** °F
